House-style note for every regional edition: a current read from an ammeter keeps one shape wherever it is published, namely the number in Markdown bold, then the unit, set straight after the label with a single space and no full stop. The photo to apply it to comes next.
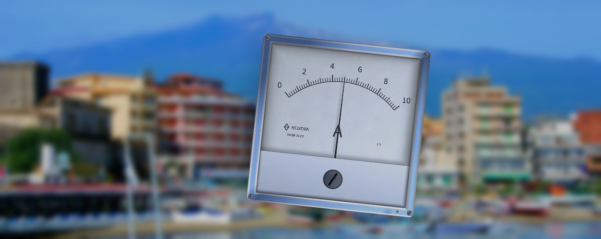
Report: **5** A
